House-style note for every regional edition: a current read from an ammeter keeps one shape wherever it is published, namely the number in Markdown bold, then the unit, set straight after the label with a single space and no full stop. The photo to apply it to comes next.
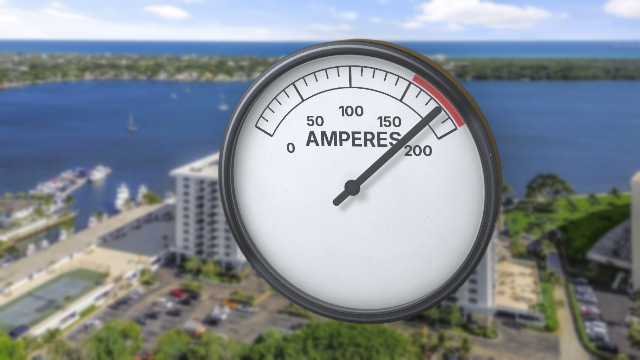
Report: **180** A
